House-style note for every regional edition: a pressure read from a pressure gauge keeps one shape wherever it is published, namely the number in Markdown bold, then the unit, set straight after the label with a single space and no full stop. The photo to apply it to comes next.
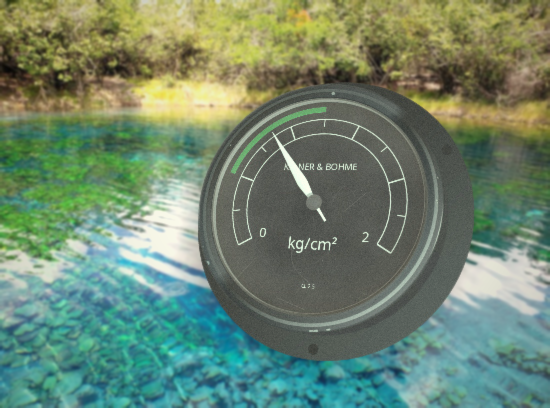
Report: **0.7** kg/cm²
